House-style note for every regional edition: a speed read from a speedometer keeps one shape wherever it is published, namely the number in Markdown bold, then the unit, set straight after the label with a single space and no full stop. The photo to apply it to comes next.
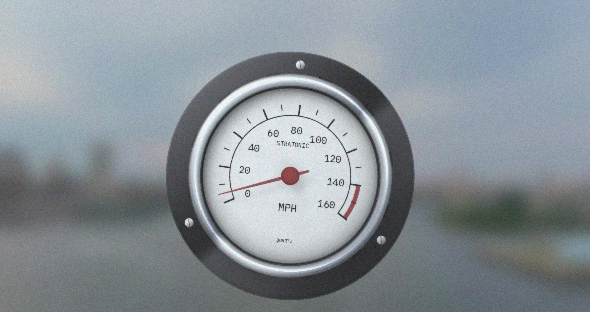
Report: **5** mph
